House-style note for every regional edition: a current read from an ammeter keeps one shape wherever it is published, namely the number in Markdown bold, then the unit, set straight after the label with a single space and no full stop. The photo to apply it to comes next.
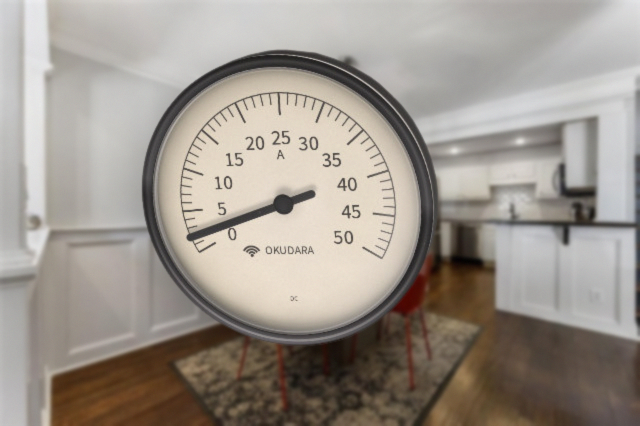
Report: **2** A
